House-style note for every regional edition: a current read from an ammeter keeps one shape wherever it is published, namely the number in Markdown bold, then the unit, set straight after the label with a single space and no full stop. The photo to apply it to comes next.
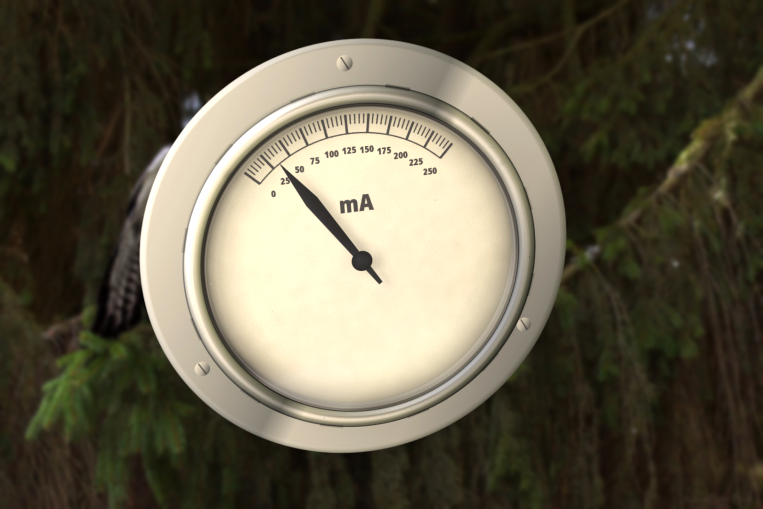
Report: **35** mA
